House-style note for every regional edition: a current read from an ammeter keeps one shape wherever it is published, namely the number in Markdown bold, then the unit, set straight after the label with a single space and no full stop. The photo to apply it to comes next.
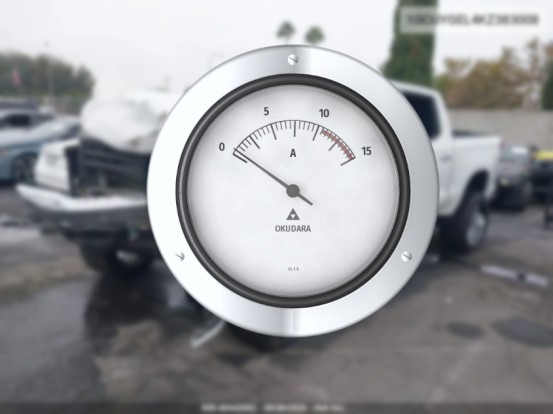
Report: **0.5** A
